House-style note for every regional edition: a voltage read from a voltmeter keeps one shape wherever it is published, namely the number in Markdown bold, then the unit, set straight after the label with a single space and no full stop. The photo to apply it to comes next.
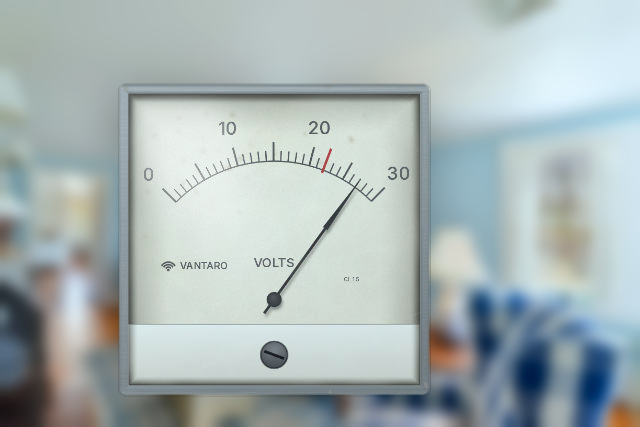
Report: **27** V
